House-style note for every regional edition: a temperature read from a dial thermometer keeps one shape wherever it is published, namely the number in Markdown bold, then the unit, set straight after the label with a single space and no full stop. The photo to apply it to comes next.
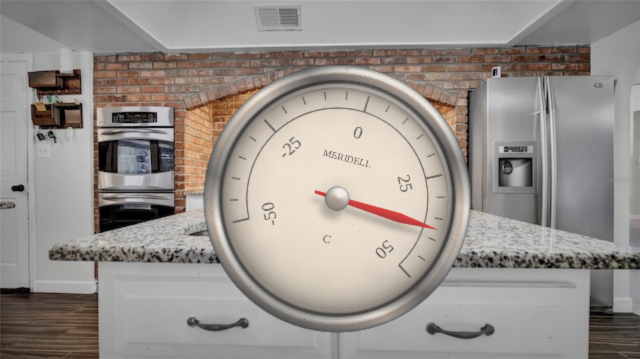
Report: **37.5** °C
